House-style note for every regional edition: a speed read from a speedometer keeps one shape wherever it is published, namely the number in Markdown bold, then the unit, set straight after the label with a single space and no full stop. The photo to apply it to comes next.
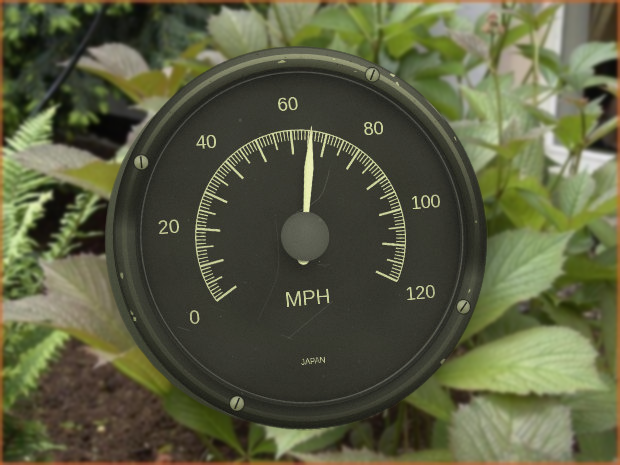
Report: **65** mph
